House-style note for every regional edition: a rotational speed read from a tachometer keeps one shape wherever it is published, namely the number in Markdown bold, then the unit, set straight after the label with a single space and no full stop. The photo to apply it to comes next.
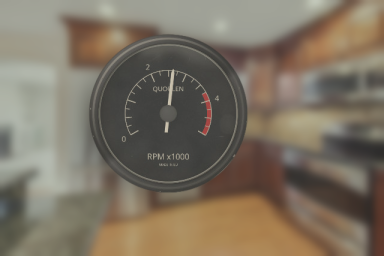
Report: **2625** rpm
